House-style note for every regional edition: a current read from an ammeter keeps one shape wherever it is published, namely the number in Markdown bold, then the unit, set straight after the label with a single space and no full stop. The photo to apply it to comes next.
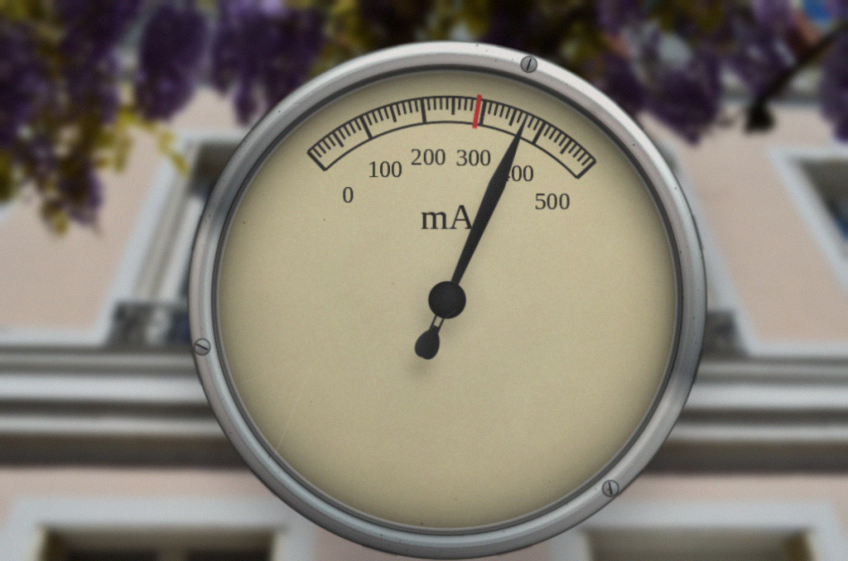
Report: **370** mA
